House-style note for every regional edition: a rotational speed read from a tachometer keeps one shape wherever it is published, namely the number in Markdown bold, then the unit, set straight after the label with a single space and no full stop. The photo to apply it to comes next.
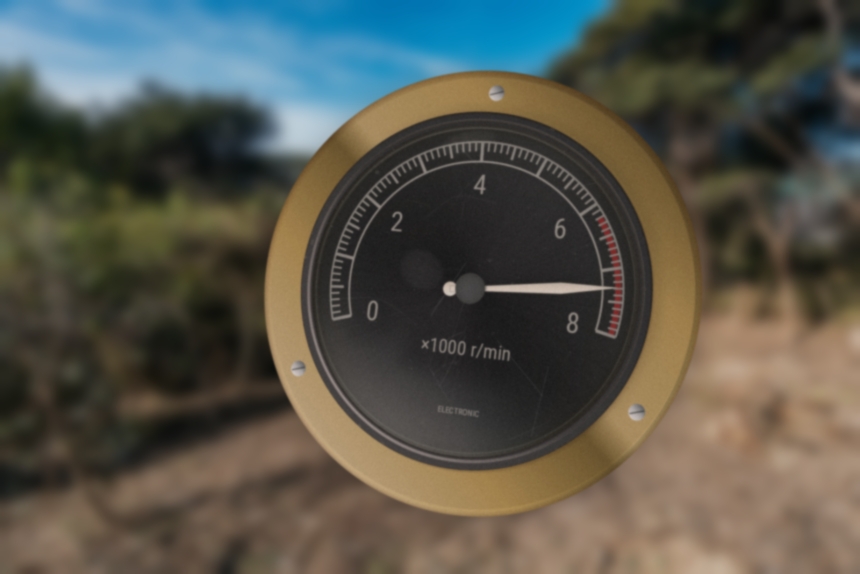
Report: **7300** rpm
